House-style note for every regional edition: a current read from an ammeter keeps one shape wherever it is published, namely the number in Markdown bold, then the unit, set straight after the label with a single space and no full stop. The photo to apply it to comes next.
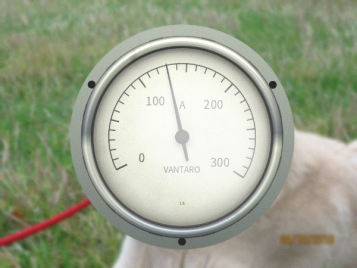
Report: **130** A
